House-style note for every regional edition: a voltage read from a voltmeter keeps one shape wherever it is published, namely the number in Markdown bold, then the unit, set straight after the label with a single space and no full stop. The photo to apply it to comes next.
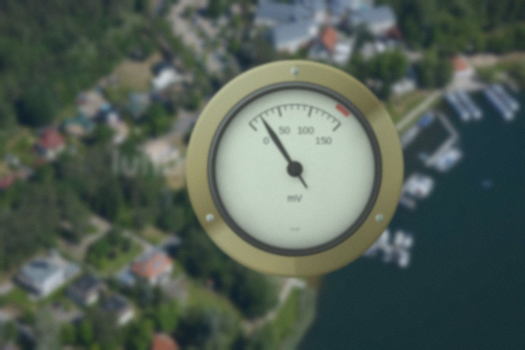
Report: **20** mV
